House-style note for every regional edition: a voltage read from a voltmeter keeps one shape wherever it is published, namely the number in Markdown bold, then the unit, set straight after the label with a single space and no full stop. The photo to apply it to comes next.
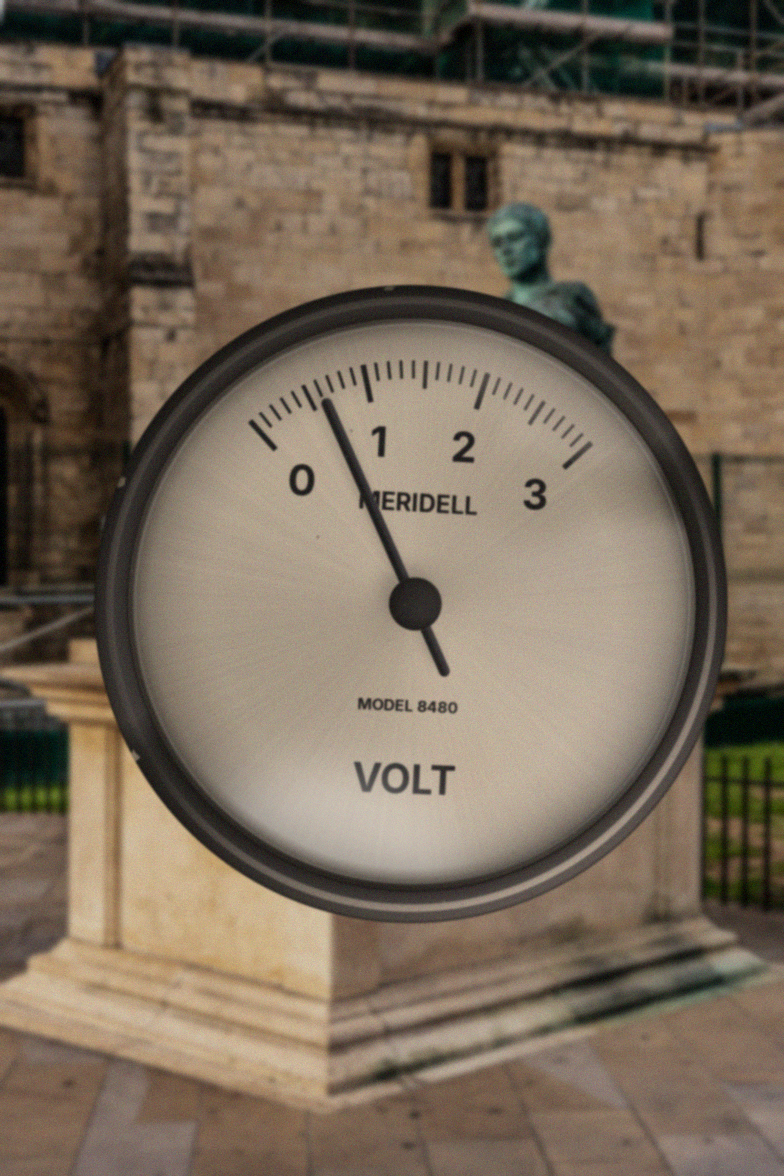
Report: **0.6** V
